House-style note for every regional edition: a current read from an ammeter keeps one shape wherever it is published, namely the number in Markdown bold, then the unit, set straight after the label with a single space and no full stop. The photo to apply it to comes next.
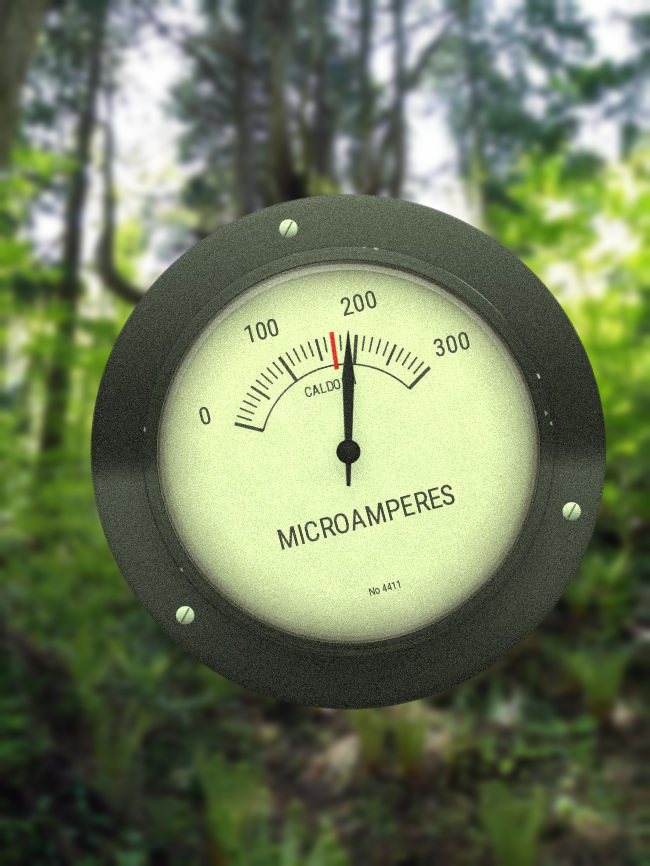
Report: **190** µA
